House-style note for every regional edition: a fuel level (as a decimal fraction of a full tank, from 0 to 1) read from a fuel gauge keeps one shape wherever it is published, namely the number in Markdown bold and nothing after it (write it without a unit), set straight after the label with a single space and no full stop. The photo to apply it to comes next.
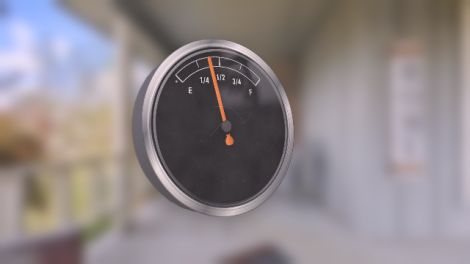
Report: **0.375**
